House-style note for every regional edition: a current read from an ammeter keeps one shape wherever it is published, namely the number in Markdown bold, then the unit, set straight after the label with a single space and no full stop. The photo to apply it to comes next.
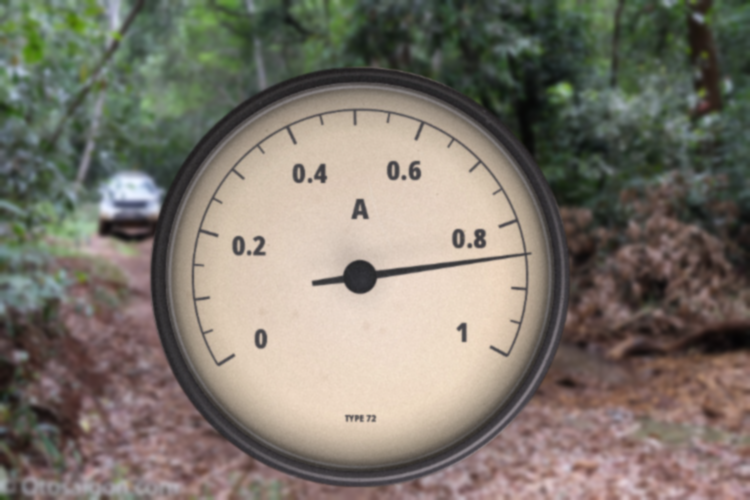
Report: **0.85** A
